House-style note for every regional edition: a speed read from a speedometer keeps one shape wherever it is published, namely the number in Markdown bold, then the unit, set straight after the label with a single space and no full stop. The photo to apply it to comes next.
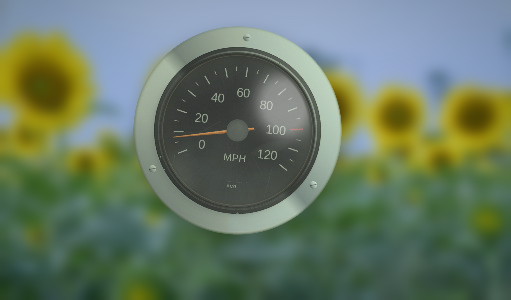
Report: **7.5** mph
